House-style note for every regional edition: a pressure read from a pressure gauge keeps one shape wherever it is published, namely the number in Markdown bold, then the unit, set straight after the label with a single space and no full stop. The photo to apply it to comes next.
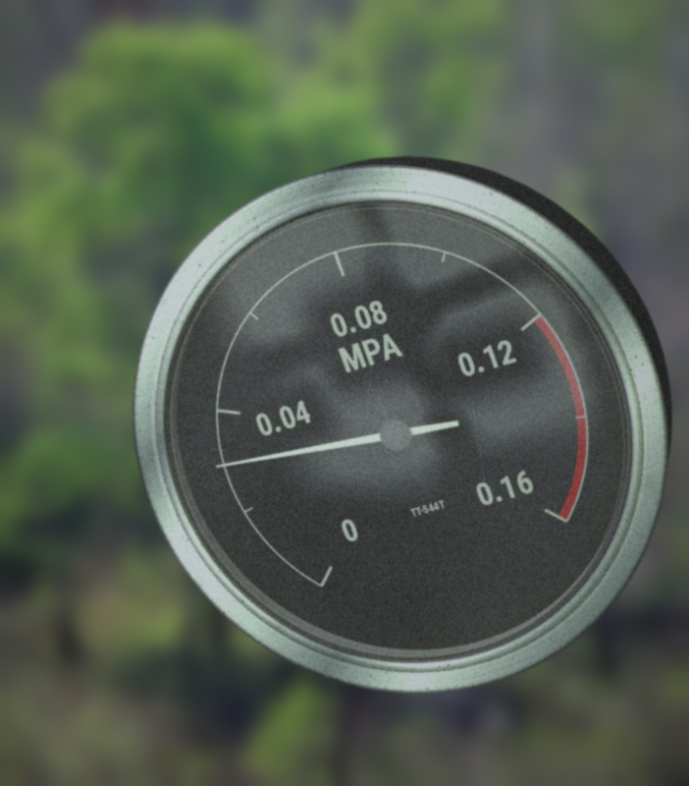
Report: **0.03** MPa
